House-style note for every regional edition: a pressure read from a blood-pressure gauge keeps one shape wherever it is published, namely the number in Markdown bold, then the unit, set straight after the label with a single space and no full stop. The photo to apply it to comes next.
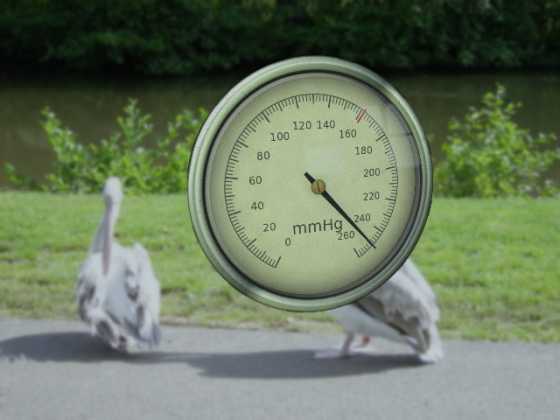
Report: **250** mmHg
